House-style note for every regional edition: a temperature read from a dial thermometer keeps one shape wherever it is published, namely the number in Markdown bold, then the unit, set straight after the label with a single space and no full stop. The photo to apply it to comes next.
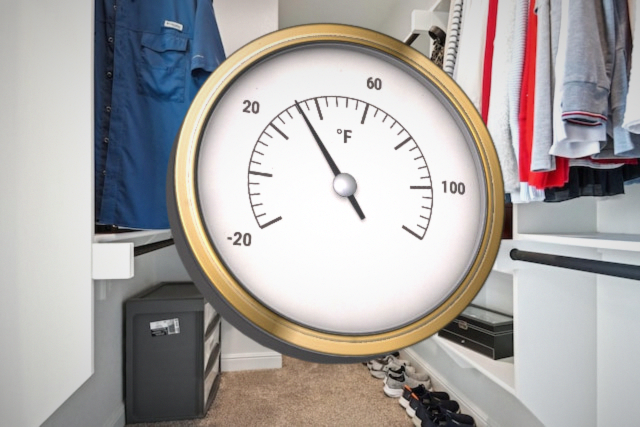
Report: **32** °F
